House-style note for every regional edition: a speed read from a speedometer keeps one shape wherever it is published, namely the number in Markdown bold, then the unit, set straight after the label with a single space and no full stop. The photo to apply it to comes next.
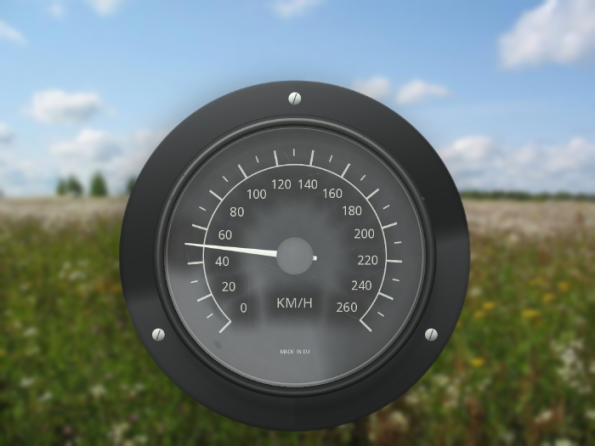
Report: **50** km/h
